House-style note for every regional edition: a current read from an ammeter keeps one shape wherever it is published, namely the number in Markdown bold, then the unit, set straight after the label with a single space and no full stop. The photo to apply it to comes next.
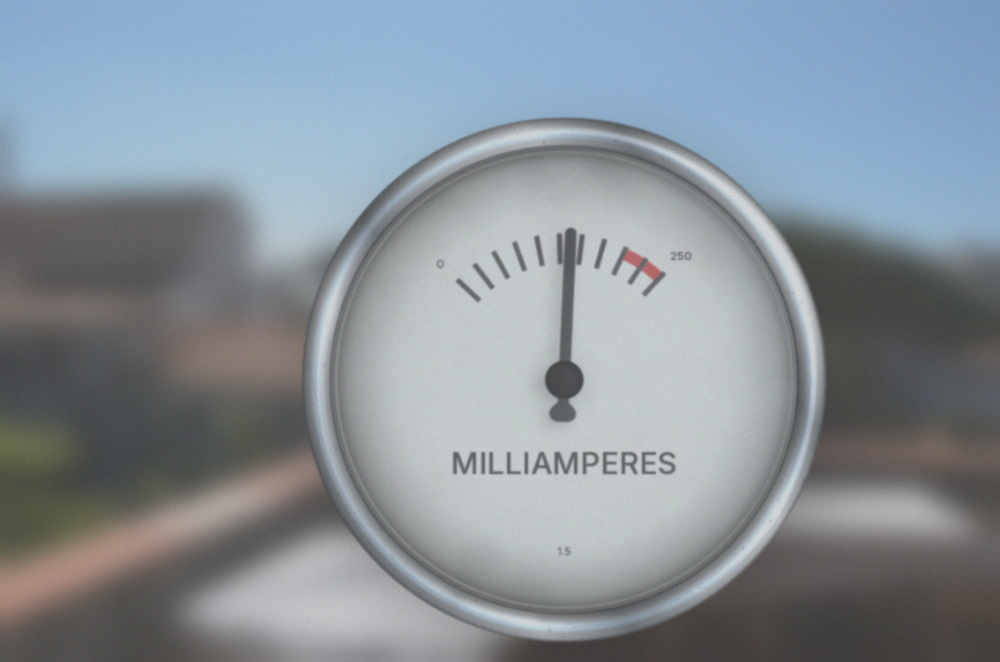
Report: **137.5** mA
